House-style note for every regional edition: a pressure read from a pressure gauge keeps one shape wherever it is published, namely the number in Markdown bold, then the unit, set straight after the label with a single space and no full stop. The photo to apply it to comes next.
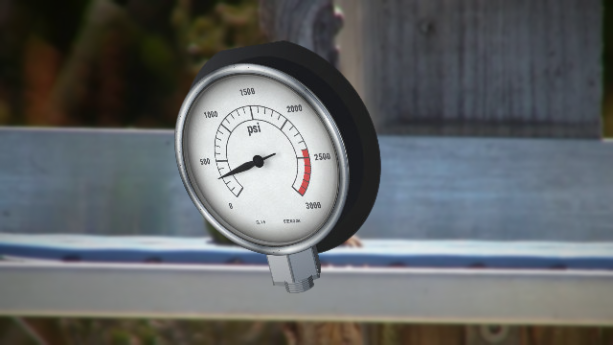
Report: **300** psi
